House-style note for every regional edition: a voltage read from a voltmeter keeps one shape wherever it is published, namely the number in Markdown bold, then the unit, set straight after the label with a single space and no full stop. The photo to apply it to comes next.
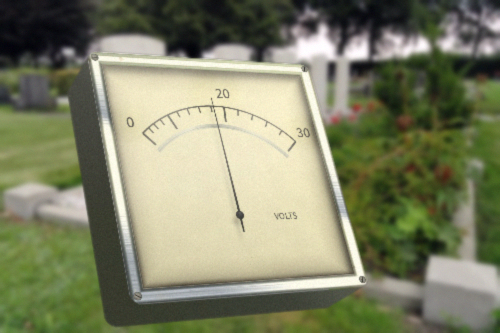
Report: **18** V
